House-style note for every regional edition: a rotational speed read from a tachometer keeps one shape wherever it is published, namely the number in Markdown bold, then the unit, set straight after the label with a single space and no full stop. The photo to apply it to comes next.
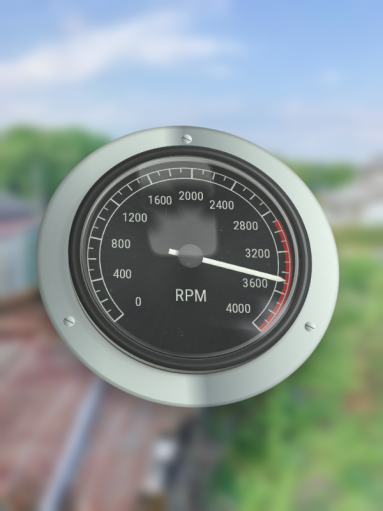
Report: **3500** rpm
